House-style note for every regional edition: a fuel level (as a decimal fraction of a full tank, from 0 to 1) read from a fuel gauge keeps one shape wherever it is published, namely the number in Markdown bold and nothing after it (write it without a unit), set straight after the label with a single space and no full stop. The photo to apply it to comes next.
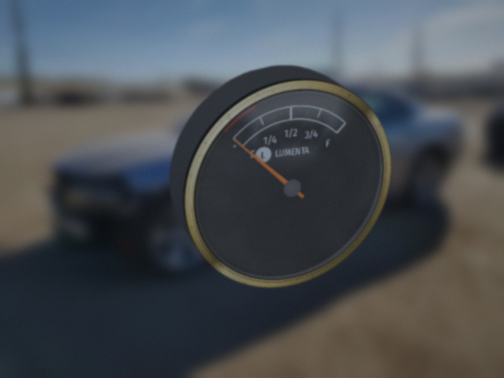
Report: **0**
